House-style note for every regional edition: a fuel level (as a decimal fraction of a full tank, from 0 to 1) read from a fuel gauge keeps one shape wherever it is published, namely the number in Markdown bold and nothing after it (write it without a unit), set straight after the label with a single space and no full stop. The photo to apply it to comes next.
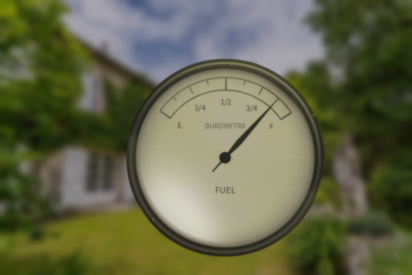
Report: **0.875**
